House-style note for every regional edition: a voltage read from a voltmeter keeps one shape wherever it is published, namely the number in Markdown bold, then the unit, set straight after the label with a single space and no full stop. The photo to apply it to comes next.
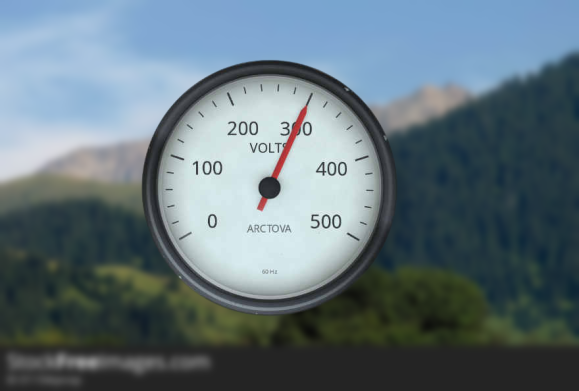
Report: **300** V
